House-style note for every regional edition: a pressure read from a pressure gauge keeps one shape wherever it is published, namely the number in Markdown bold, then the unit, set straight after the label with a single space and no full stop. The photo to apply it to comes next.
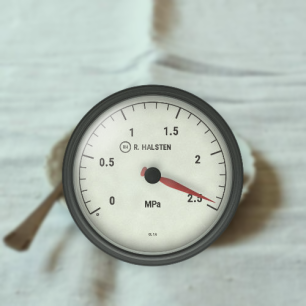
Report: **2.45** MPa
